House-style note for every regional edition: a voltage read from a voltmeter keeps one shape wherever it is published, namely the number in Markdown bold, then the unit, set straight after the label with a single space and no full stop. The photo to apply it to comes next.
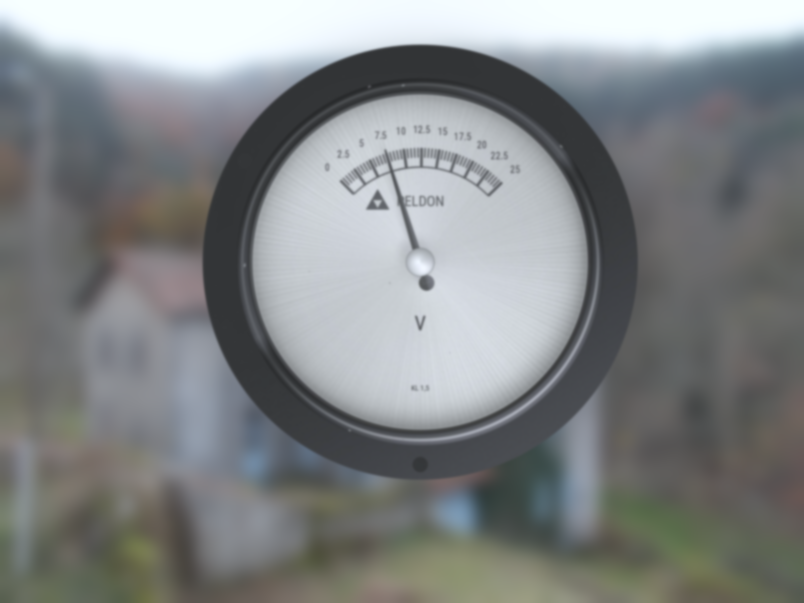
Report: **7.5** V
